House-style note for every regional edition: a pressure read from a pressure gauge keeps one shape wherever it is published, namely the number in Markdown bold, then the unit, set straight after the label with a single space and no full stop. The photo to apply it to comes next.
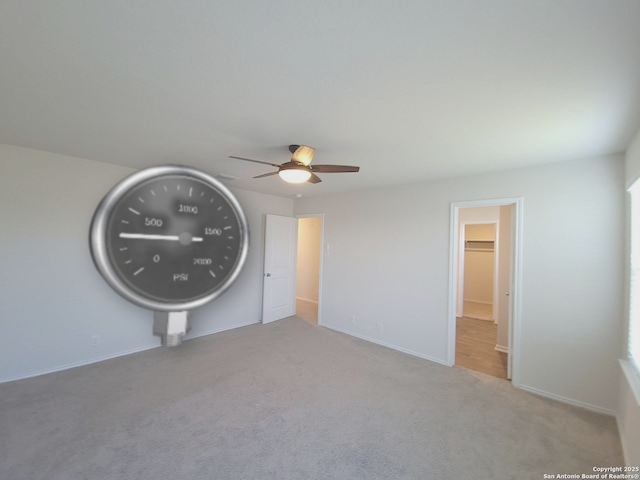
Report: **300** psi
